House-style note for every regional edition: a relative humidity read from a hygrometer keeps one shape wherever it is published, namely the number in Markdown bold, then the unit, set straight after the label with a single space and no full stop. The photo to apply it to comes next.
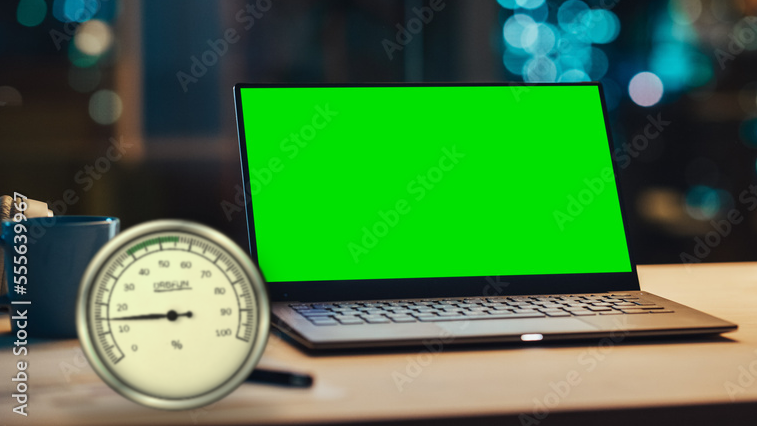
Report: **15** %
